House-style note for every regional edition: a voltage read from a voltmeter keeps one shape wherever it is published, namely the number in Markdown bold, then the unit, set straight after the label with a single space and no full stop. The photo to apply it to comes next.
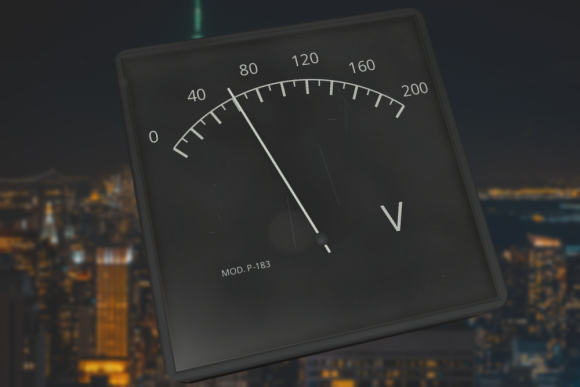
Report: **60** V
